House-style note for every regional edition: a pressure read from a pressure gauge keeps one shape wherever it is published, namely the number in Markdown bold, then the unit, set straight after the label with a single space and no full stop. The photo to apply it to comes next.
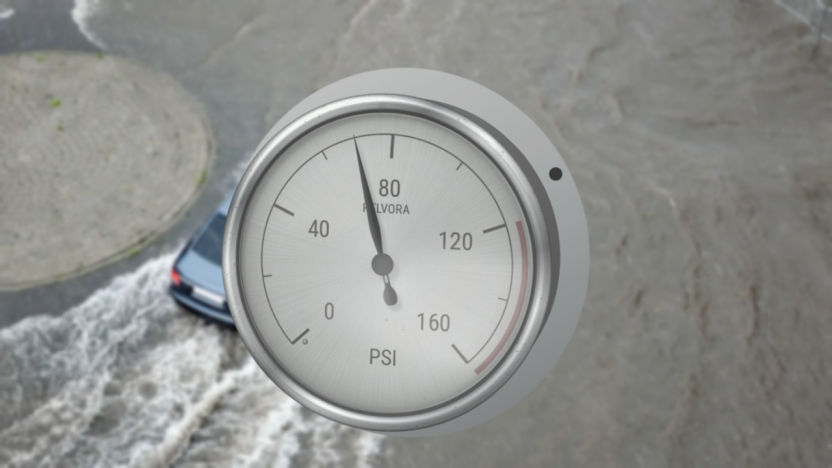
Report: **70** psi
